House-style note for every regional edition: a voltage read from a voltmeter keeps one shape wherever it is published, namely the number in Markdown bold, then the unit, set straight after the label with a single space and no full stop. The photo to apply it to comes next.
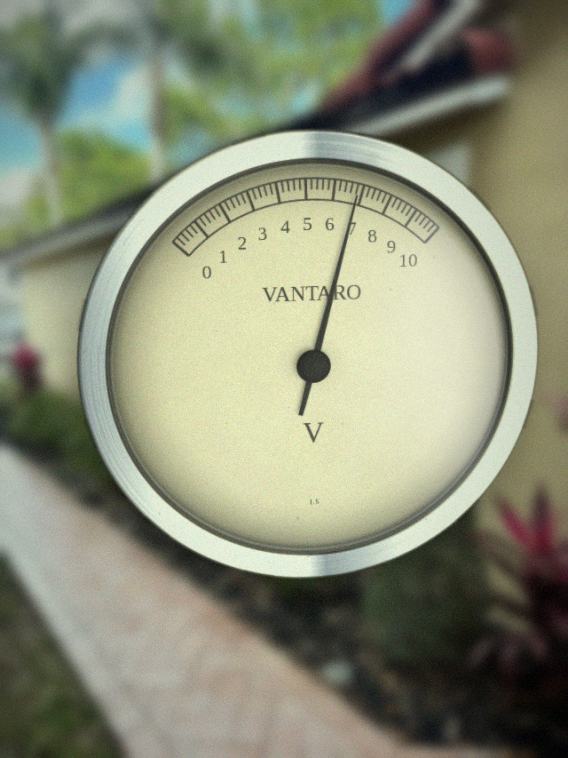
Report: **6.8** V
